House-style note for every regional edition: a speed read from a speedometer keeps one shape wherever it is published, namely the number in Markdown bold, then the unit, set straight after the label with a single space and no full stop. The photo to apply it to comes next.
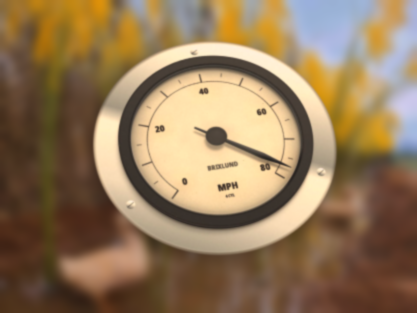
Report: **77.5** mph
